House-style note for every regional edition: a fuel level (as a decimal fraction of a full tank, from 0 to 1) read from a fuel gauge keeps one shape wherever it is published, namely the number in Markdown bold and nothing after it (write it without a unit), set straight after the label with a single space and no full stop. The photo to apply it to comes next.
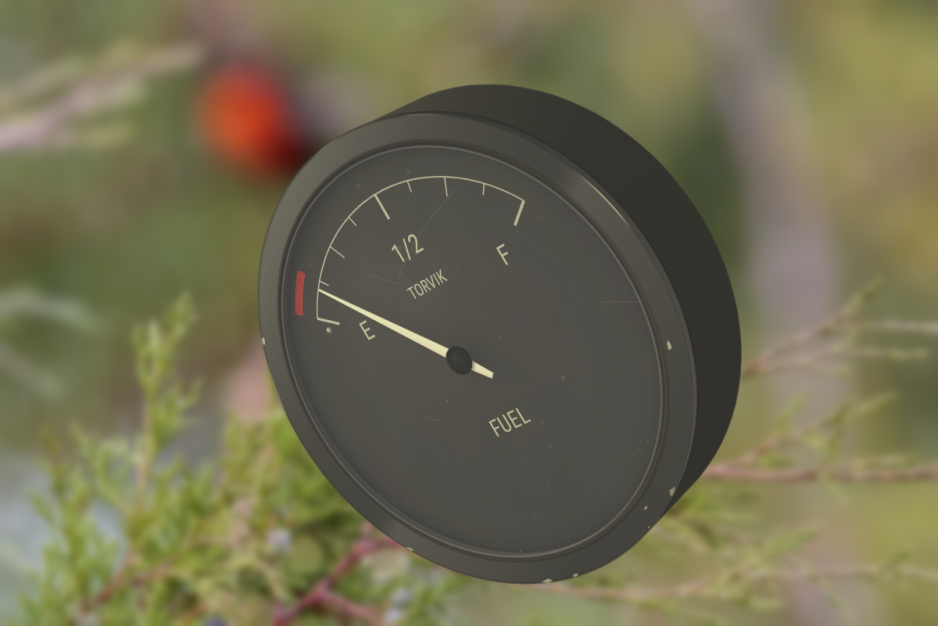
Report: **0.125**
